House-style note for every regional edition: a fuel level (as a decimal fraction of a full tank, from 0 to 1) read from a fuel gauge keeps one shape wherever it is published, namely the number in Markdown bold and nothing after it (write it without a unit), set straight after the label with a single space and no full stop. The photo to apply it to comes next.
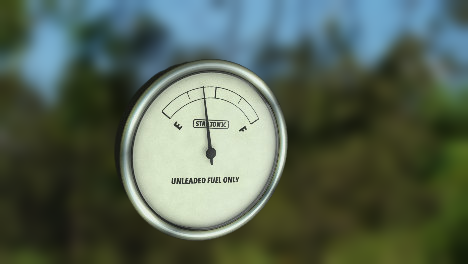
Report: **0.375**
